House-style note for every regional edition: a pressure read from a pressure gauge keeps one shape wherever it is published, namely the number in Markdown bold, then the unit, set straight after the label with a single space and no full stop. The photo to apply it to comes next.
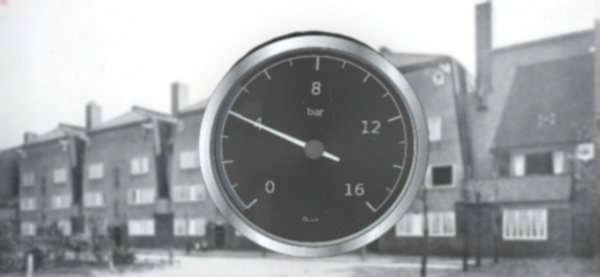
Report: **4** bar
